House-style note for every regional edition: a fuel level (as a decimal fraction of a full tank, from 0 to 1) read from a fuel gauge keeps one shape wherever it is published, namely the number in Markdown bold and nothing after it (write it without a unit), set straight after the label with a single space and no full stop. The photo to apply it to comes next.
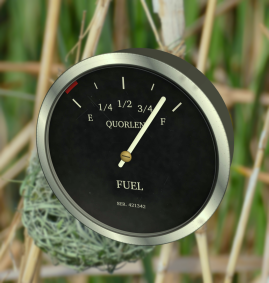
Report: **0.875**
